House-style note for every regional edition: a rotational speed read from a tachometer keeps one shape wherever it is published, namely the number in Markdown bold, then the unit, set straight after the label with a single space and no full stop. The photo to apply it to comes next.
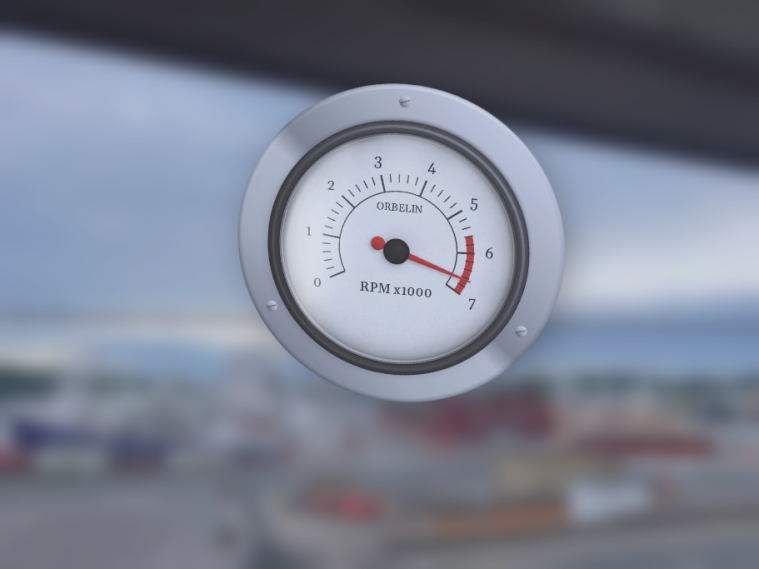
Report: **6600** rpm
